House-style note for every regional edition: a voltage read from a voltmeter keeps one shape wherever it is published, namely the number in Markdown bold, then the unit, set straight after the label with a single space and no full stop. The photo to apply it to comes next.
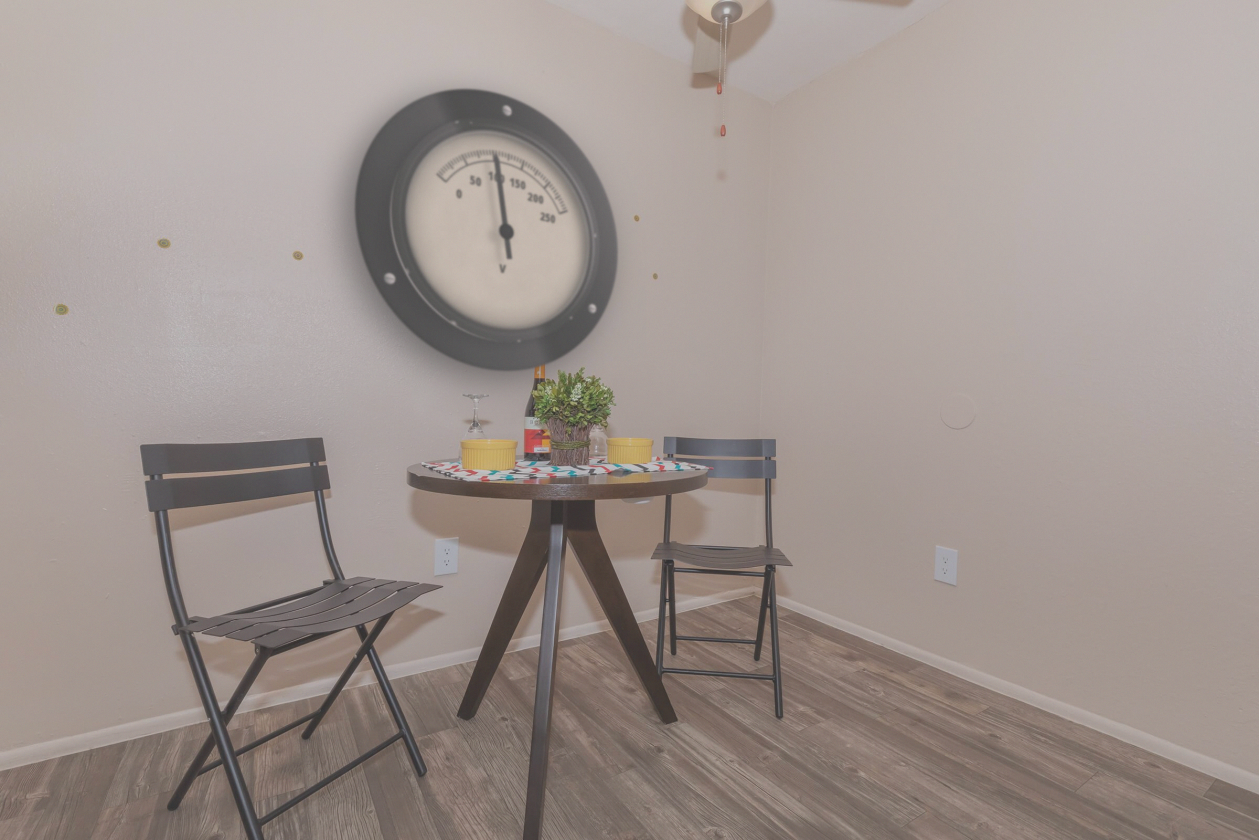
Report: **100** V
